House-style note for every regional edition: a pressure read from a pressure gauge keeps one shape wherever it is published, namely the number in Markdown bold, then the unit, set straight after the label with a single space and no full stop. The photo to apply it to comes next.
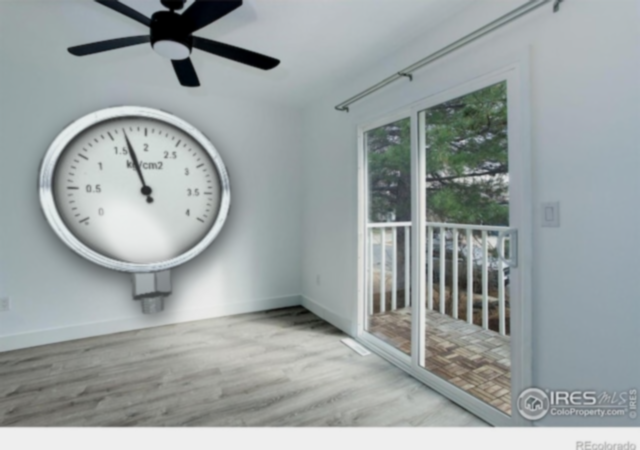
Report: **1.7** kg/cm²
